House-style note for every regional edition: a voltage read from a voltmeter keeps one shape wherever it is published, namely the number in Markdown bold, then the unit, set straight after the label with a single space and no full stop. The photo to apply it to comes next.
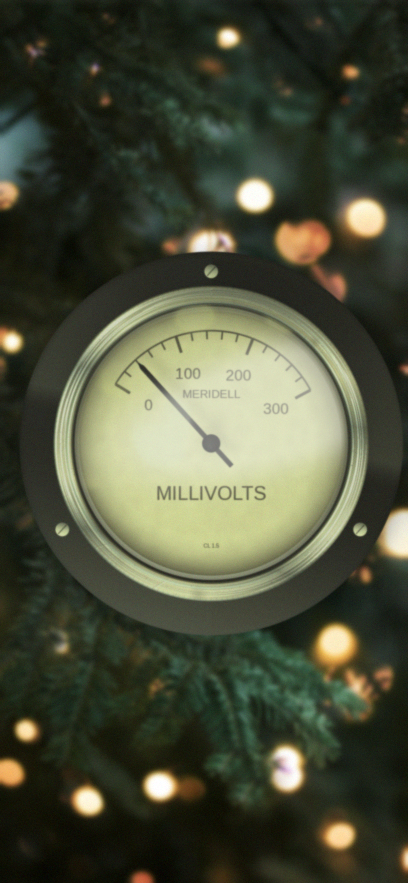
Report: **40** mV
